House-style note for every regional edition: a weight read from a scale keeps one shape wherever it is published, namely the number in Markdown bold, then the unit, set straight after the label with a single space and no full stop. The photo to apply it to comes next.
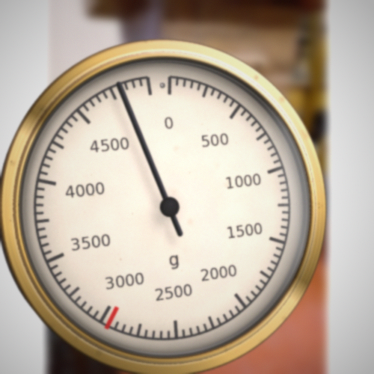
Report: **4800** g
